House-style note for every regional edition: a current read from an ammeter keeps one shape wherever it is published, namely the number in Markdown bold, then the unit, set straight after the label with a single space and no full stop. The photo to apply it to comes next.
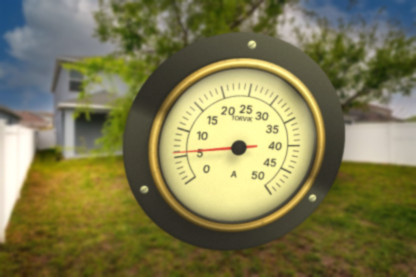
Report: **6** A
